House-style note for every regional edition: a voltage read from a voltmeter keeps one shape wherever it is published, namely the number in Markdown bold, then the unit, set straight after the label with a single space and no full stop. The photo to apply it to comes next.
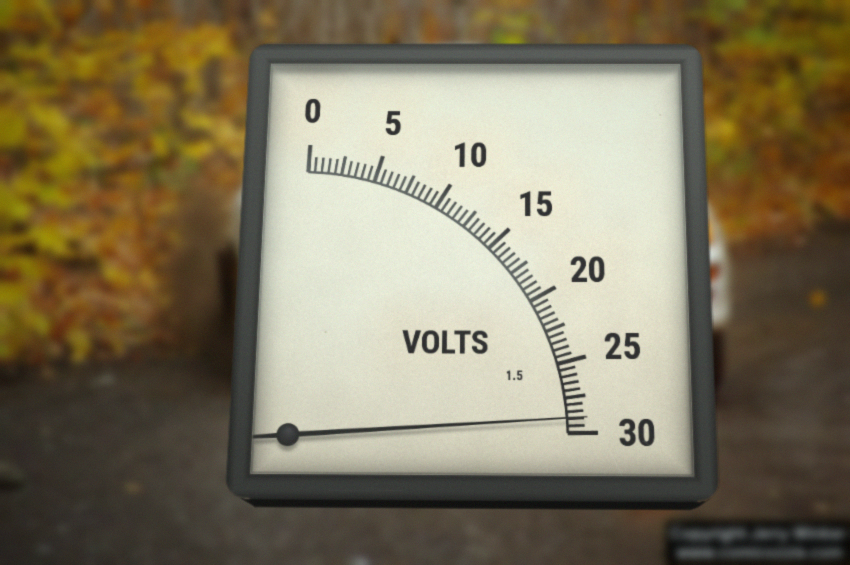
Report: **29** V
